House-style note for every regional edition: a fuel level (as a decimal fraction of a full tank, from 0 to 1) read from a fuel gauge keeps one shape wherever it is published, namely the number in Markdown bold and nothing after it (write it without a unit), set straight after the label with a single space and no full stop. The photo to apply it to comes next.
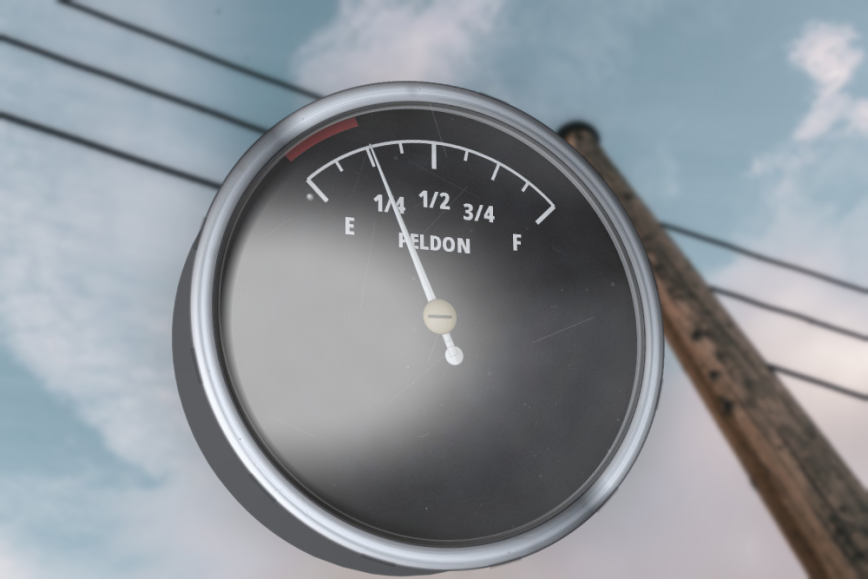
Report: **0.25**
